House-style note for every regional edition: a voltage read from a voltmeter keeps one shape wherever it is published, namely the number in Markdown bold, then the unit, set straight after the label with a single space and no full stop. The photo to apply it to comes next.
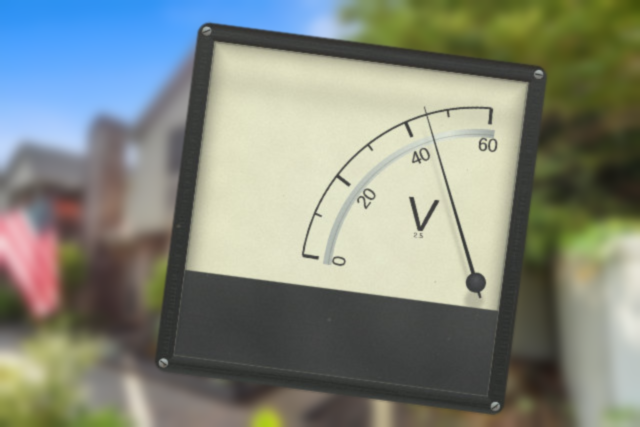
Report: **45** V
